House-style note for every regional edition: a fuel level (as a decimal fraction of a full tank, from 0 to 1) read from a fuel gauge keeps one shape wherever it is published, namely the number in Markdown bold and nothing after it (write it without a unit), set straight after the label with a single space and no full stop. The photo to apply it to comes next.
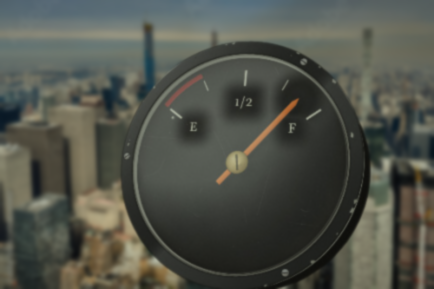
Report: **0.875**
